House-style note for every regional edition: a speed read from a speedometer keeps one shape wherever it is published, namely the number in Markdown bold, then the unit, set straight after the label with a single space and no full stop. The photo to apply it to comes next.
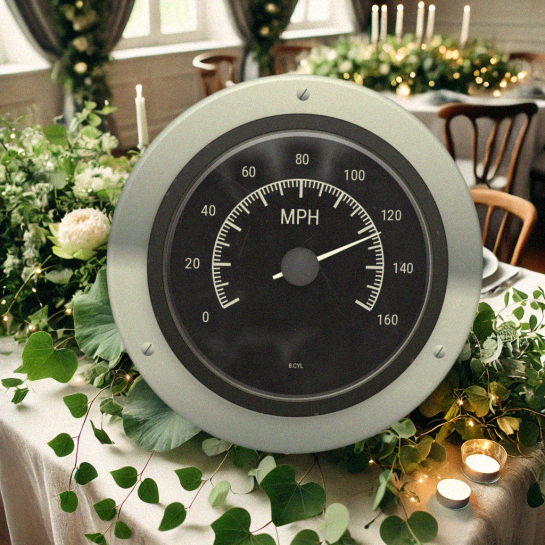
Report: **124** mph
